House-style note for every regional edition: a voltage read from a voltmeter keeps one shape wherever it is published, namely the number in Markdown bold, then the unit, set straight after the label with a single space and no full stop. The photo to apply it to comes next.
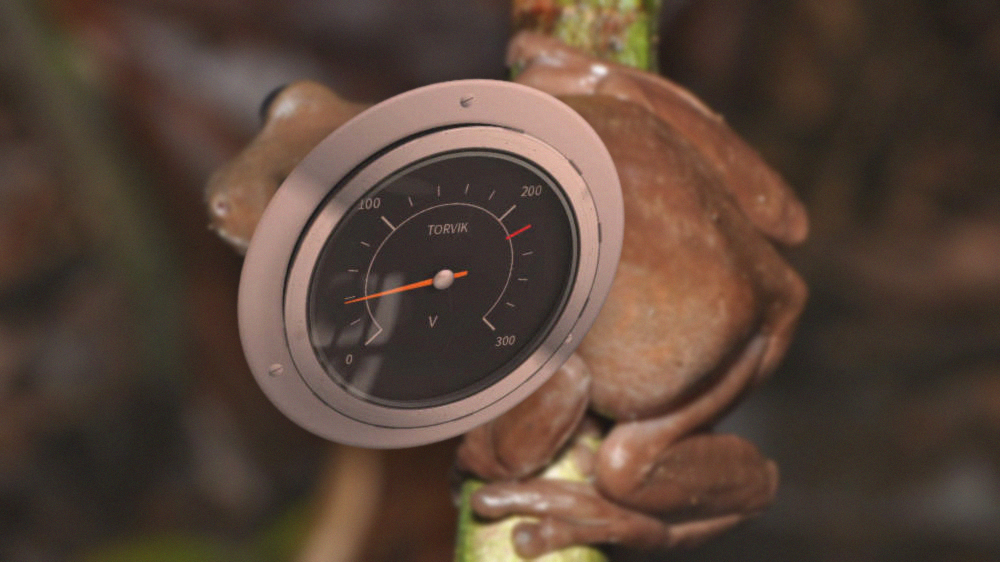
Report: **40** V
